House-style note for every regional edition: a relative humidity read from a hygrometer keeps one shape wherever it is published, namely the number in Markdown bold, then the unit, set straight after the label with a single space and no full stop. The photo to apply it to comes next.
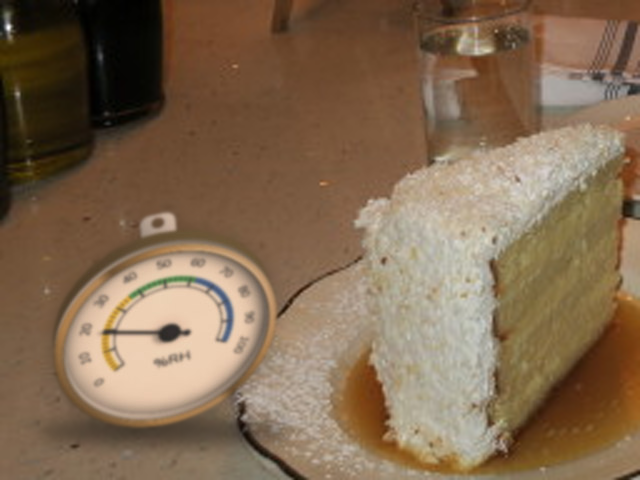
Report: **20** %
